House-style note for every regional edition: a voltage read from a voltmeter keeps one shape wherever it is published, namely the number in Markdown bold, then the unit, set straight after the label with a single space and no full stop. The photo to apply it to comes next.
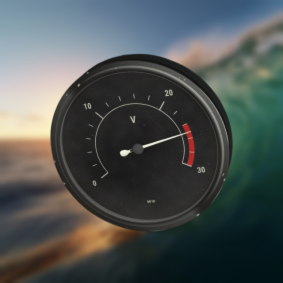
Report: **25** V
